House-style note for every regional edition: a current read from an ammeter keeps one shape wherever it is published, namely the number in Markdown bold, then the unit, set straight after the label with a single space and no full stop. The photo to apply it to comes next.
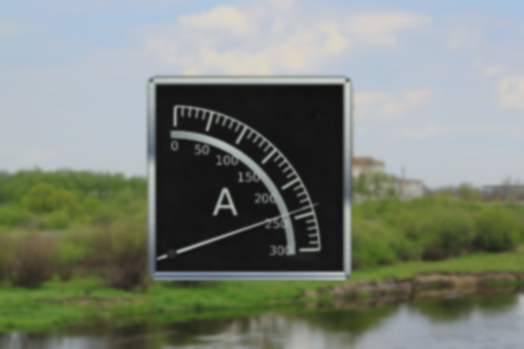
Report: **240** A
